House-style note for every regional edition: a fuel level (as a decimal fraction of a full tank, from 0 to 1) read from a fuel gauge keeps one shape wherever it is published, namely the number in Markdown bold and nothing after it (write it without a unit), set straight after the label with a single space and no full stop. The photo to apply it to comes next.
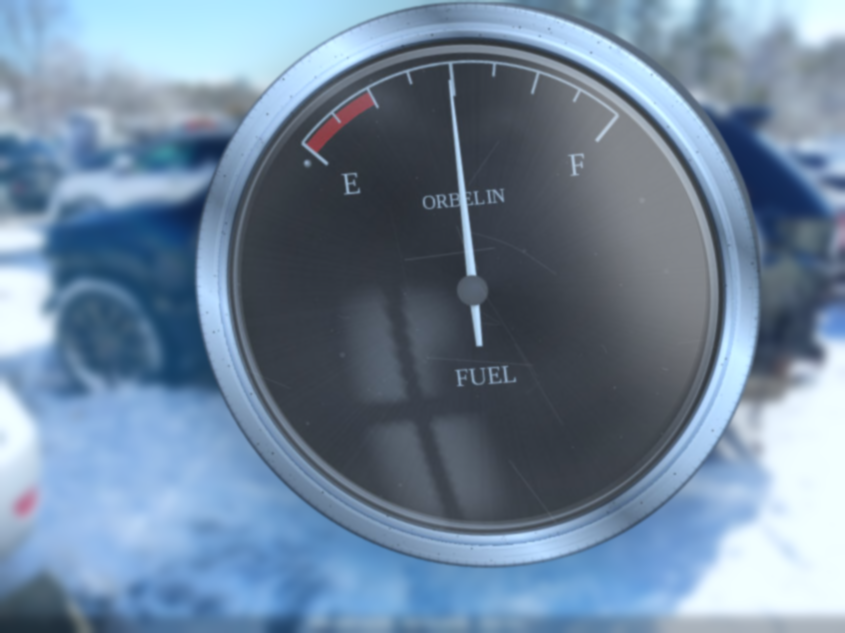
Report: **0.5**
